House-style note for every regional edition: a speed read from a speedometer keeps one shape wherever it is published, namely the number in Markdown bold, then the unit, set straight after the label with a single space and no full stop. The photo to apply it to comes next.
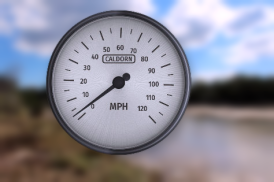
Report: **2.5** mph
